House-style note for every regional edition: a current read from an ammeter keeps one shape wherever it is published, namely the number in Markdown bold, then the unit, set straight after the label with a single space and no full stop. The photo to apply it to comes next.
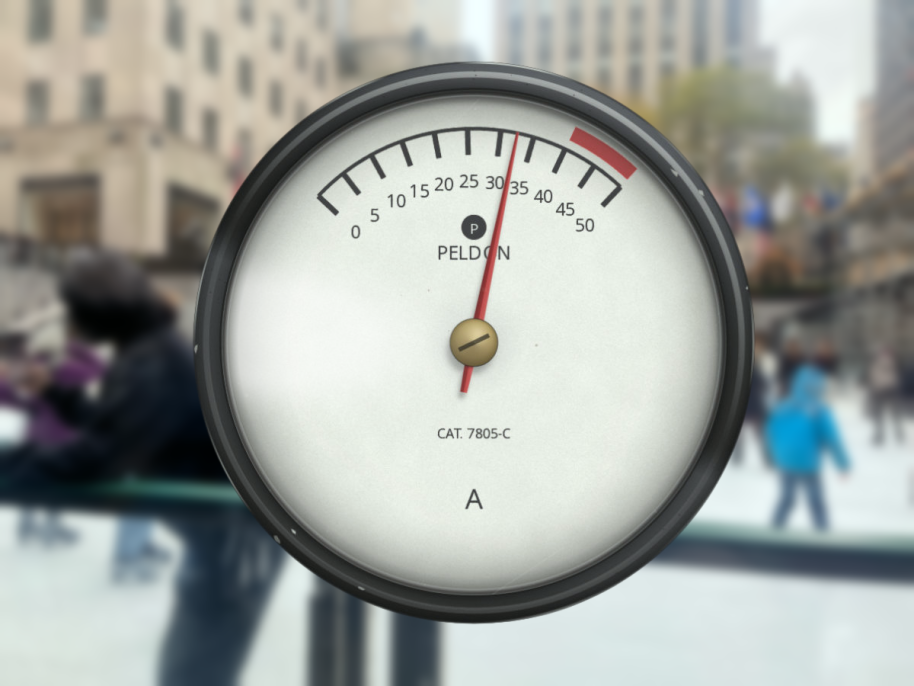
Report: **32.5** A
